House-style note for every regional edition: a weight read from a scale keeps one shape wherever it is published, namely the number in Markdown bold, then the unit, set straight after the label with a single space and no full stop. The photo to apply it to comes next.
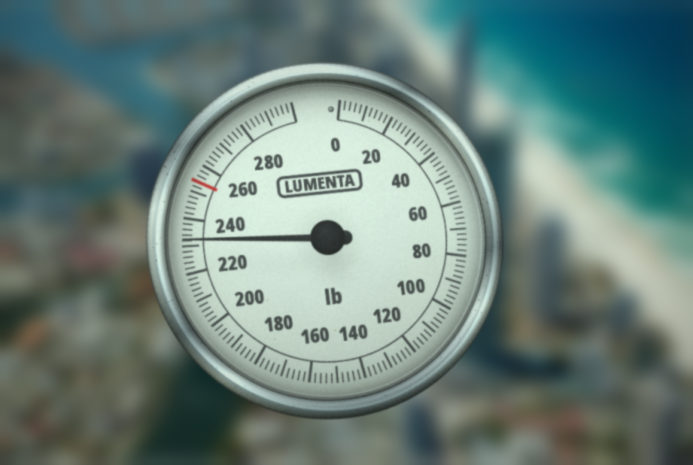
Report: **232** lb
